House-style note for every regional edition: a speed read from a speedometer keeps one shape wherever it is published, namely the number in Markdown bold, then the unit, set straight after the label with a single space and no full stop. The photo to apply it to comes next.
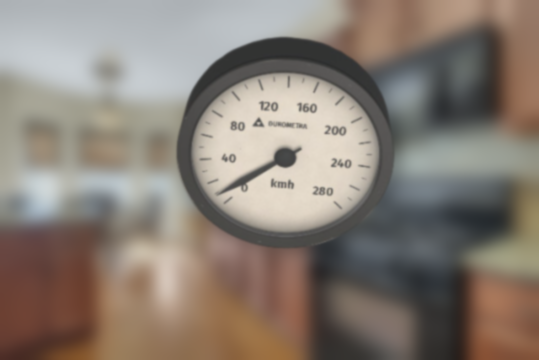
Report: **10** km/h
